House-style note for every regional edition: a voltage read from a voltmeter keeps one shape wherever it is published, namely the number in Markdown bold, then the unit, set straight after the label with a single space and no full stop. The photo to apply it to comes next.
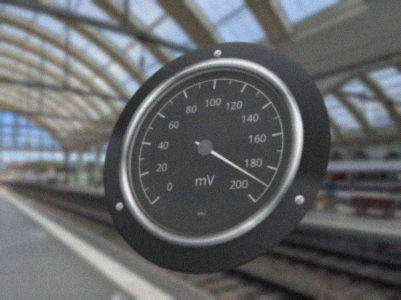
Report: **190** mV
